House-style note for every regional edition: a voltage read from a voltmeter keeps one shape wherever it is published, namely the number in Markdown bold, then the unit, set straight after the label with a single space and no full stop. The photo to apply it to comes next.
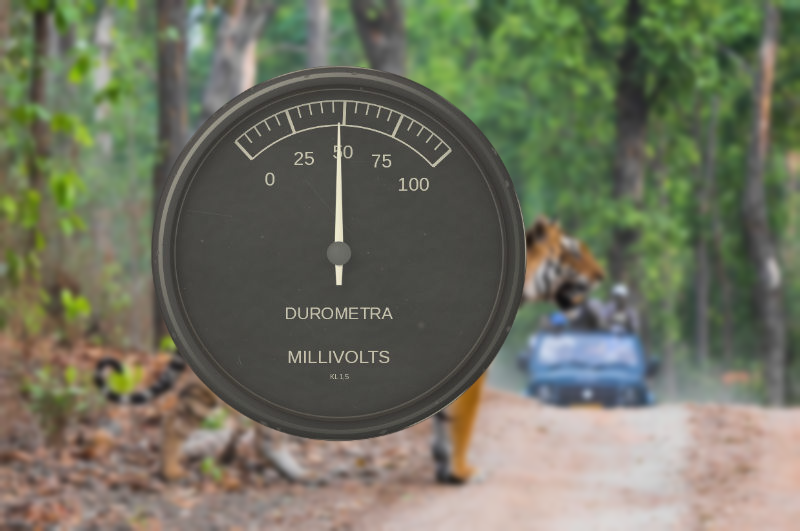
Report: **47.5** mV
